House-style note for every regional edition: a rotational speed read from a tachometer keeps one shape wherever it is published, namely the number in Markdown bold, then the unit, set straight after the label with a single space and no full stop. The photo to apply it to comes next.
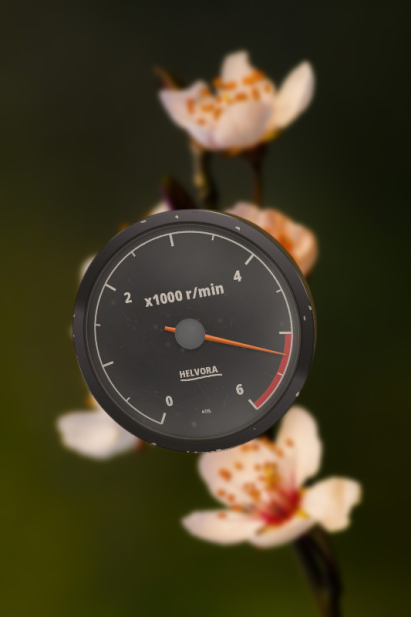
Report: **5250** rpm
